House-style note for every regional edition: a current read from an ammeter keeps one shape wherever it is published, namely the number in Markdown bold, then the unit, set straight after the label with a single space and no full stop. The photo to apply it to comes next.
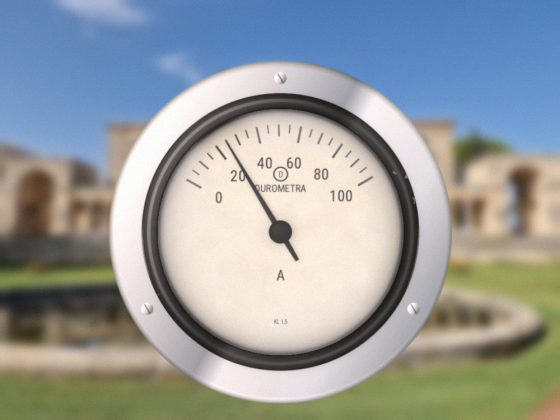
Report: **25** A
